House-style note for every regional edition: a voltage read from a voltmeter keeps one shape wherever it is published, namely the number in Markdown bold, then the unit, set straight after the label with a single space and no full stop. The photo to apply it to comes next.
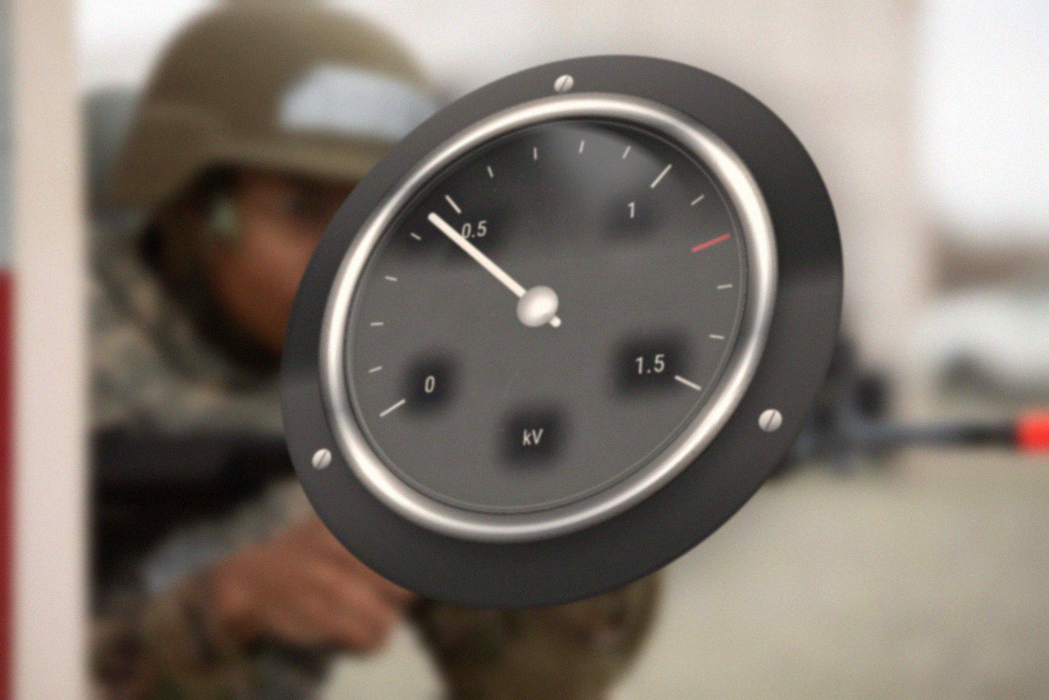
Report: **0.45** kV
